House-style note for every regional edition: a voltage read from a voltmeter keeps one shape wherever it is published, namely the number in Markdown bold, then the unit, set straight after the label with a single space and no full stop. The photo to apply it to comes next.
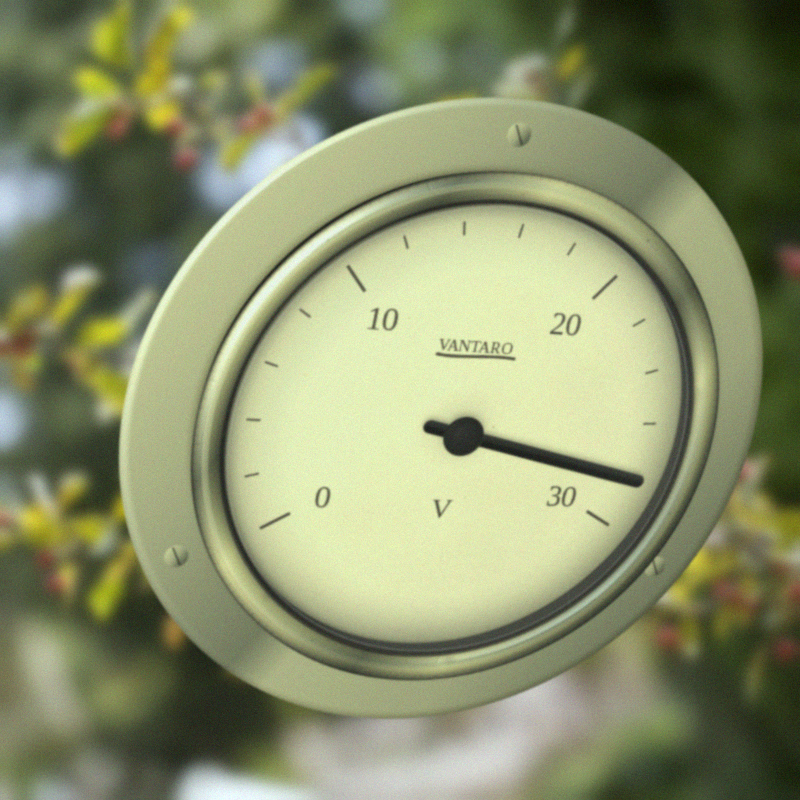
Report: **28** V
